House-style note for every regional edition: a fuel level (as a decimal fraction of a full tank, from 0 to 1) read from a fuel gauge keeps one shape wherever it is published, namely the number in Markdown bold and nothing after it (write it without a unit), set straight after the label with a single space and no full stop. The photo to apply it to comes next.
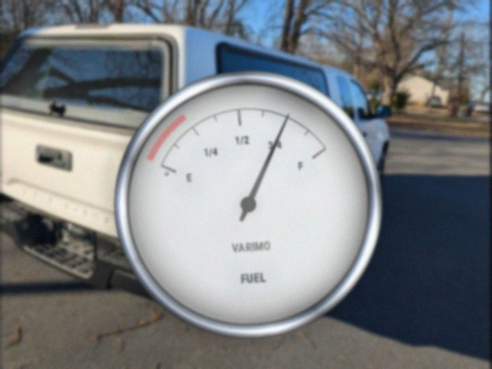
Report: **0.75**
